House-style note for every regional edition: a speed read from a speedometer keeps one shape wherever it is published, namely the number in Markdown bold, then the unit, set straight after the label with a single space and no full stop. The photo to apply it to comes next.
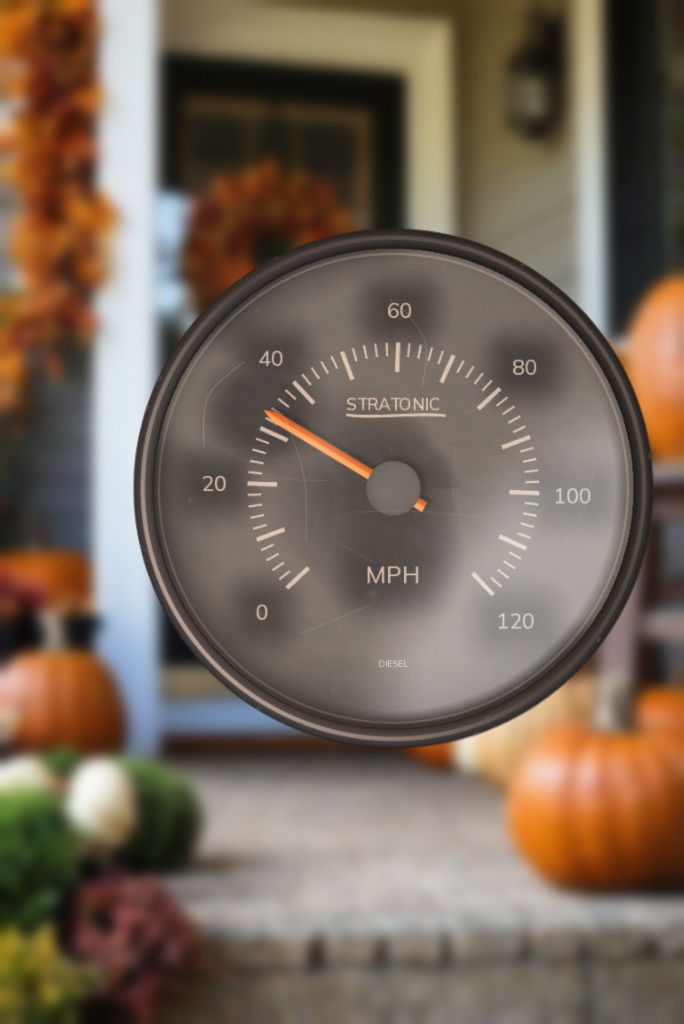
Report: **33** mph
